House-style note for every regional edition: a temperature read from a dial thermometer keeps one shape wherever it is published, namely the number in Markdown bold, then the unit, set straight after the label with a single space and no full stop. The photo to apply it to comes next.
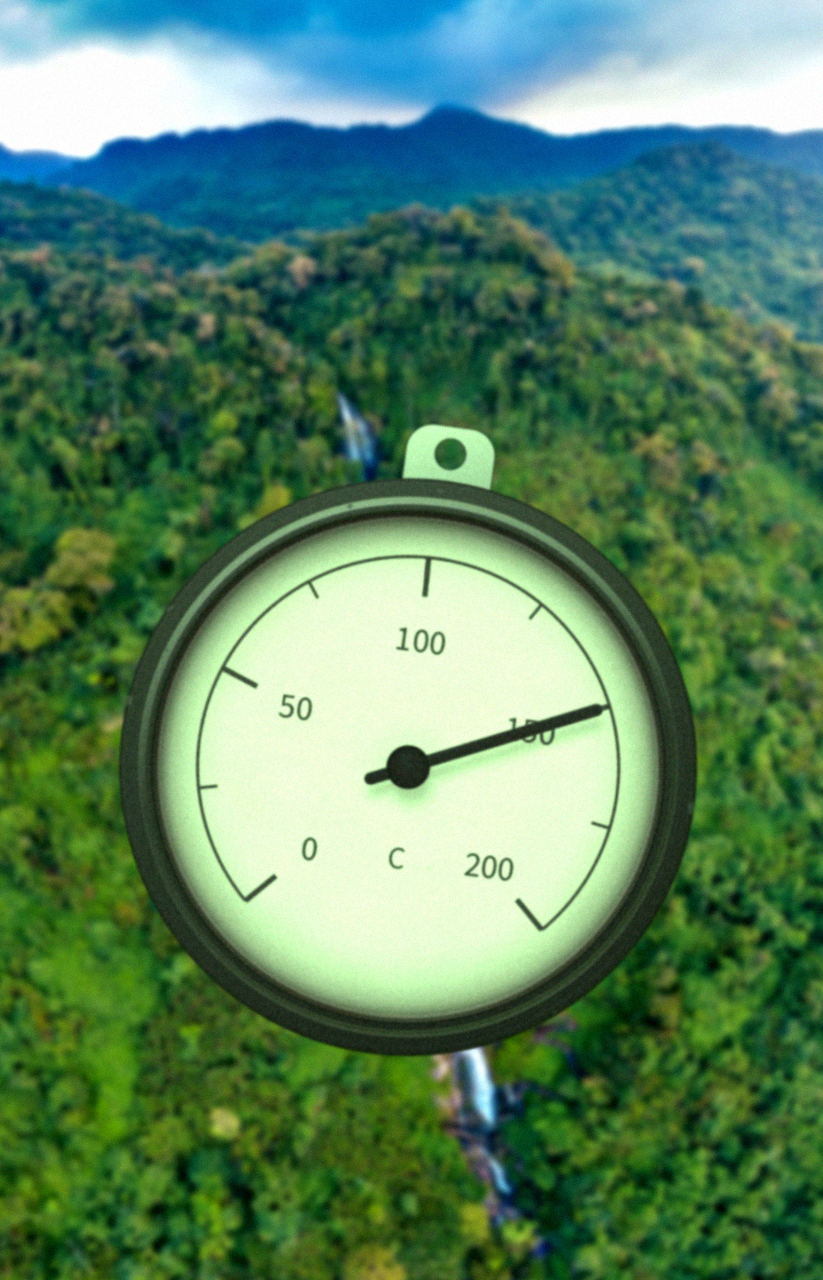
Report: **150** °C
